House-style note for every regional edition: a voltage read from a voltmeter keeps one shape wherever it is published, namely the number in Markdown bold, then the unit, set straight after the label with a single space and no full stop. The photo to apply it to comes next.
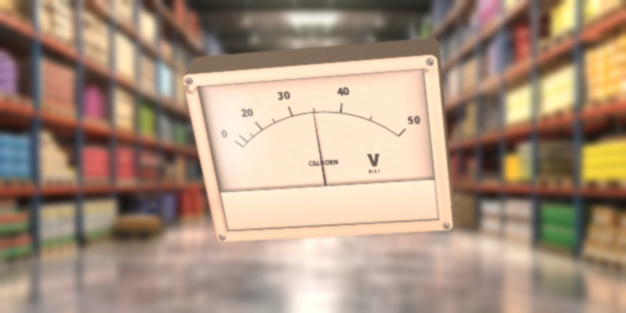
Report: **35** V
